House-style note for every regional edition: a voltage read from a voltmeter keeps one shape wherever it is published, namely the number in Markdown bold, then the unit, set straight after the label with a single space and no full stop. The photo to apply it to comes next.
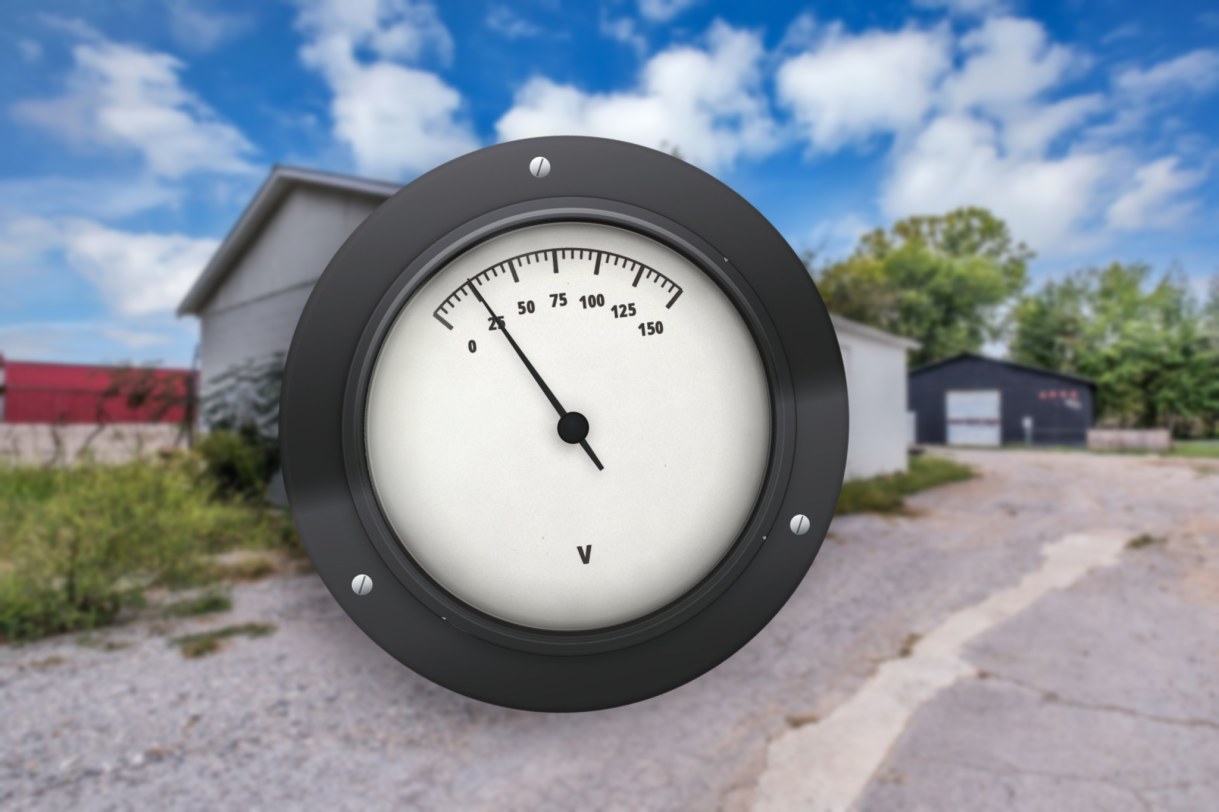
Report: **25** V
